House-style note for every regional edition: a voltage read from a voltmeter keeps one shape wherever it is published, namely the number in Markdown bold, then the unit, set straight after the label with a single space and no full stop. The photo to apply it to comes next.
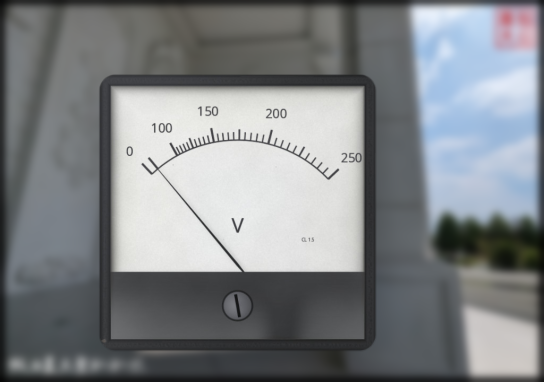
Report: **50** V
